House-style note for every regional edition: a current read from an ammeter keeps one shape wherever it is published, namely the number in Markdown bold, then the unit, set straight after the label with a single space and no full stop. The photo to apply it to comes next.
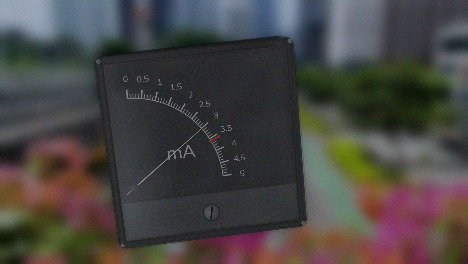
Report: **3** mA
